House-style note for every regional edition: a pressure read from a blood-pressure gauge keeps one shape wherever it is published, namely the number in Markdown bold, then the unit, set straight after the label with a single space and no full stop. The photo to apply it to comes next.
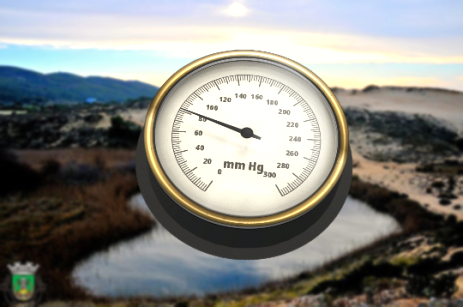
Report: **80** mmHg
